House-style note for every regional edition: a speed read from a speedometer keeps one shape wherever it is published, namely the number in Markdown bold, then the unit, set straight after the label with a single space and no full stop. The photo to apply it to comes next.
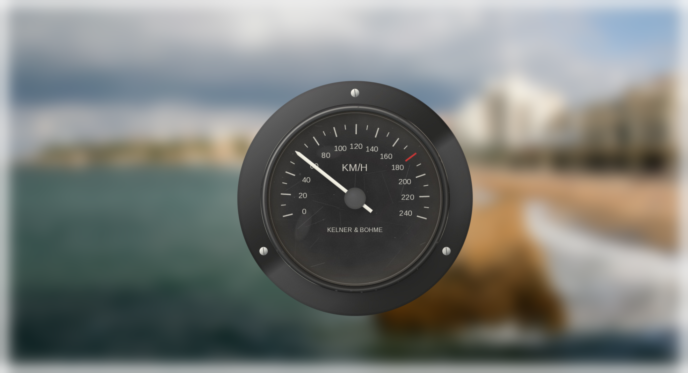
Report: **60** km/h
